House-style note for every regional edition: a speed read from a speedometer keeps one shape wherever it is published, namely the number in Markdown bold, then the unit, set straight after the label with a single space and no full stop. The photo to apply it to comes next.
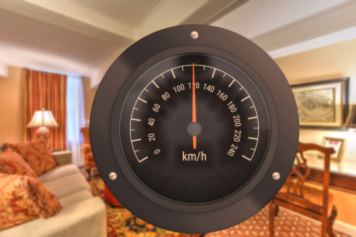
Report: **120** km/h
